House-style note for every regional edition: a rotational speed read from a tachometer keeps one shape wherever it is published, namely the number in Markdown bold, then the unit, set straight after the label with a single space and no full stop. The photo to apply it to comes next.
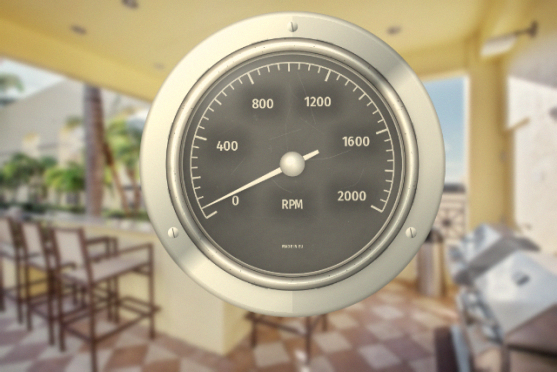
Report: **50** rpm
